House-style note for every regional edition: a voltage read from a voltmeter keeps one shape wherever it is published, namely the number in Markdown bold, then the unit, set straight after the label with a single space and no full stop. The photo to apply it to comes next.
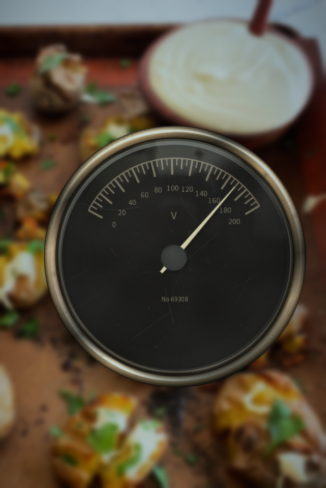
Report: **170** V
